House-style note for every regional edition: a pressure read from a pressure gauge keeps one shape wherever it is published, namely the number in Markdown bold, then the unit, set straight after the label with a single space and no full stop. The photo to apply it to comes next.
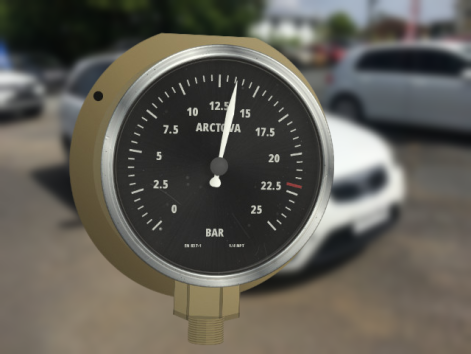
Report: **13.5** bar
